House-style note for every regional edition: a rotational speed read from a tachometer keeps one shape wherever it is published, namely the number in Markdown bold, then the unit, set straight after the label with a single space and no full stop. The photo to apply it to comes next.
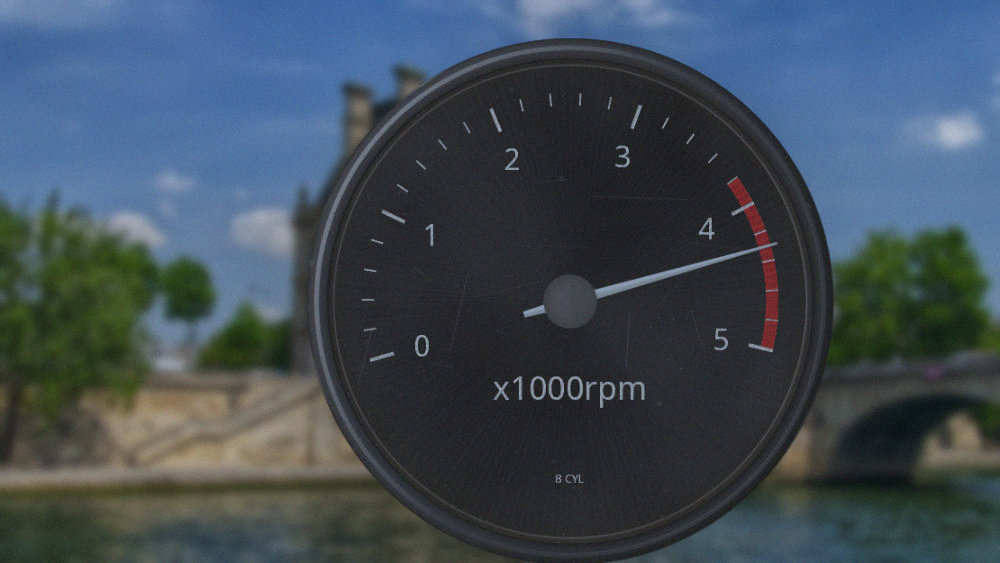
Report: **4300** rpm
